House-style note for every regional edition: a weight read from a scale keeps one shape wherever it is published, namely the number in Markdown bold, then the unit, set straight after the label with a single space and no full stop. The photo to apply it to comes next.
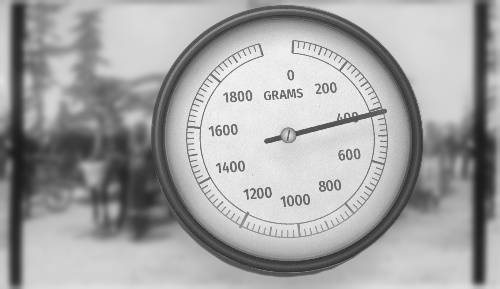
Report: **420** g
